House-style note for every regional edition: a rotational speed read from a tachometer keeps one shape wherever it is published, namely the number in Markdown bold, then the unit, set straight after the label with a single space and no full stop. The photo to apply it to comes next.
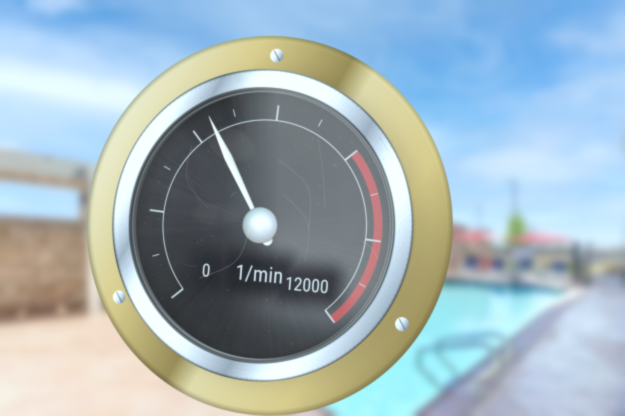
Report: **4500** rpm
